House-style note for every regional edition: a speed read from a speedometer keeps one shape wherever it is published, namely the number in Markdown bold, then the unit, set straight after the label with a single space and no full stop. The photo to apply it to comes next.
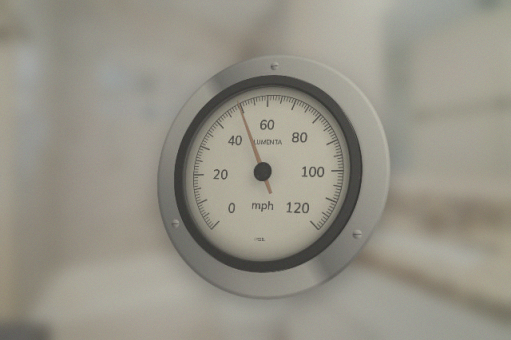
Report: **50** mph
